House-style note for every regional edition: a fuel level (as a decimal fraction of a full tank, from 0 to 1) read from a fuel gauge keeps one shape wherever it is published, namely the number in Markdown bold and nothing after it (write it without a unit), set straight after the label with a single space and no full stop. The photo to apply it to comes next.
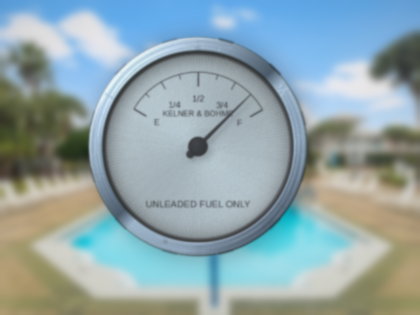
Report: **0.875**
